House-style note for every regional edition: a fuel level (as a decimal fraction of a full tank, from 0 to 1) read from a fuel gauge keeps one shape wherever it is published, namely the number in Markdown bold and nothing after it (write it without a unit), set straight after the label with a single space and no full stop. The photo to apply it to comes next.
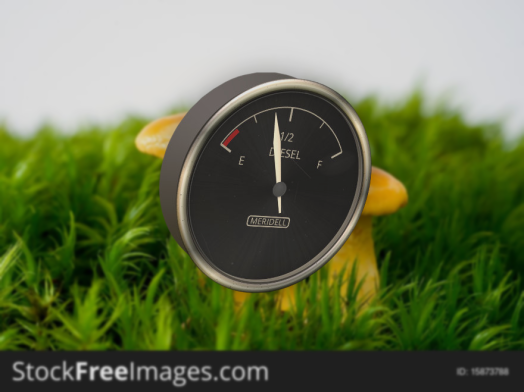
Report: **0.375**
